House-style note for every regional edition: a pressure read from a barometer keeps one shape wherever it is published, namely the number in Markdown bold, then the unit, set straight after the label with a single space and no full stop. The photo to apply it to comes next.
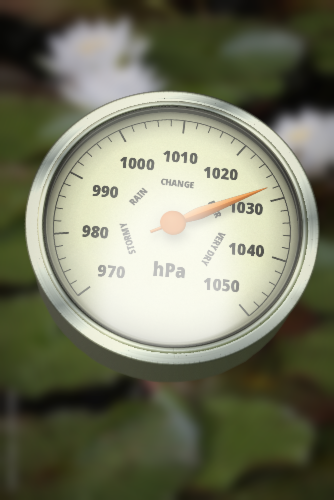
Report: **1028** hPa
